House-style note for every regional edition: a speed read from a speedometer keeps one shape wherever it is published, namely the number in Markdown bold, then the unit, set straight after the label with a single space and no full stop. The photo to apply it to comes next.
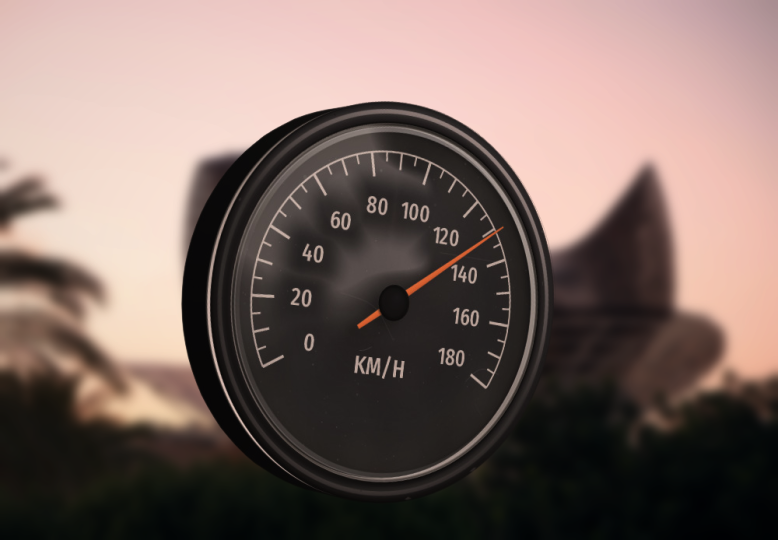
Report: **130** km/h
